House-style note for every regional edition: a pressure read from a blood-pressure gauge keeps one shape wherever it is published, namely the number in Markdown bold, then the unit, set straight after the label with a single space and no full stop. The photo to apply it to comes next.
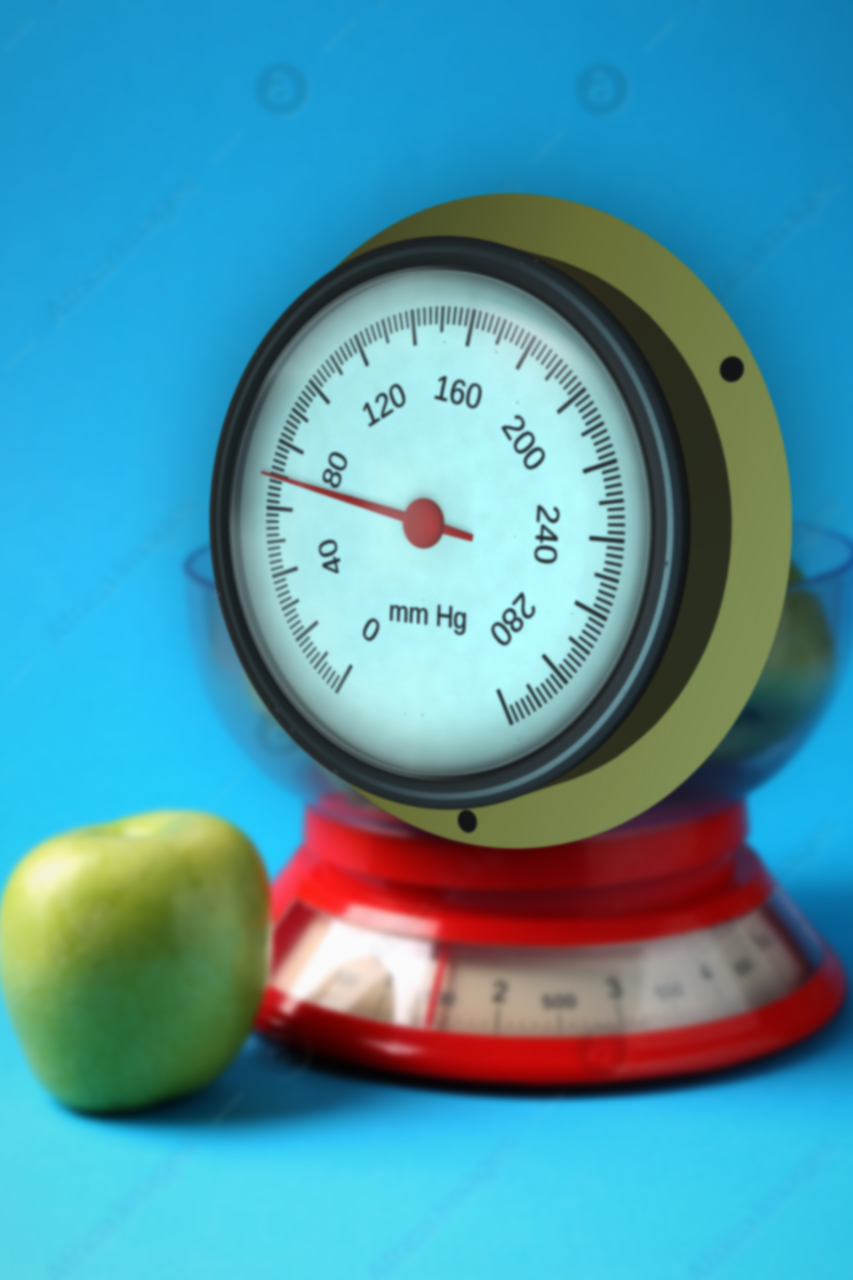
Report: **70** mmHg
